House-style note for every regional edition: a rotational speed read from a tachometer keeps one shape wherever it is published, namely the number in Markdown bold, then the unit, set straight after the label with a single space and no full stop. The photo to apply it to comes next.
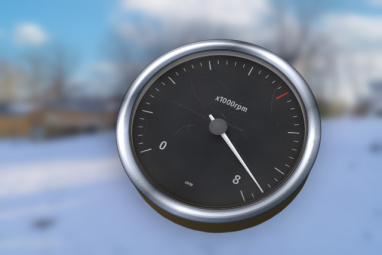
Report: **7600** rpm
